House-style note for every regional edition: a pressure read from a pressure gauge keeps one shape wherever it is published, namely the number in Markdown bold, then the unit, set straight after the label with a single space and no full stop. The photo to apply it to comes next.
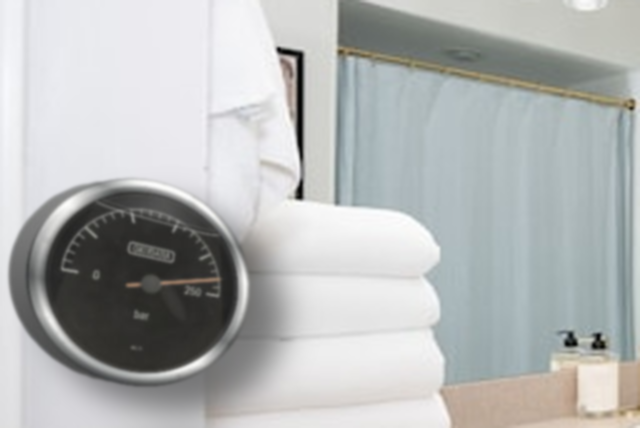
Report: **230** bar
